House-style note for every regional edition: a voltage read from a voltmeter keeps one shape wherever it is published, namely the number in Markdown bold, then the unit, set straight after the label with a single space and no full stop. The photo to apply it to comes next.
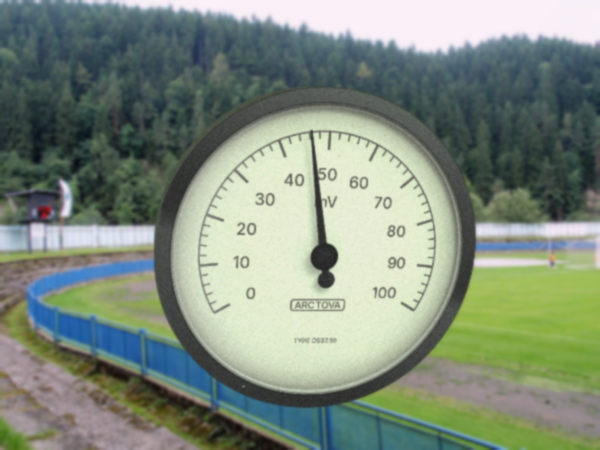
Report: **46** mV
